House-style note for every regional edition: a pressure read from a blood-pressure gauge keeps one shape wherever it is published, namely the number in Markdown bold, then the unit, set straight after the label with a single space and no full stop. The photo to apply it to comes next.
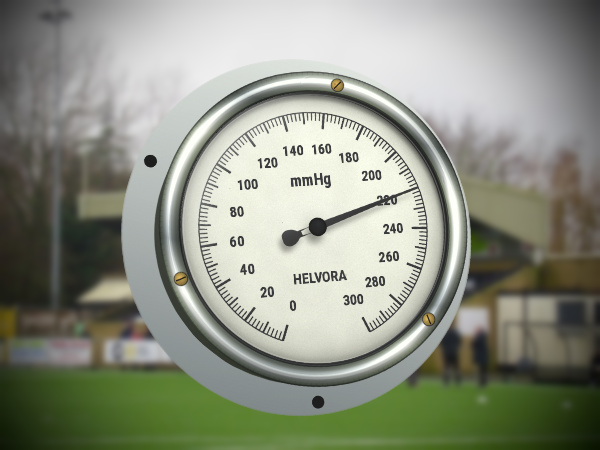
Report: **220** mmHg
